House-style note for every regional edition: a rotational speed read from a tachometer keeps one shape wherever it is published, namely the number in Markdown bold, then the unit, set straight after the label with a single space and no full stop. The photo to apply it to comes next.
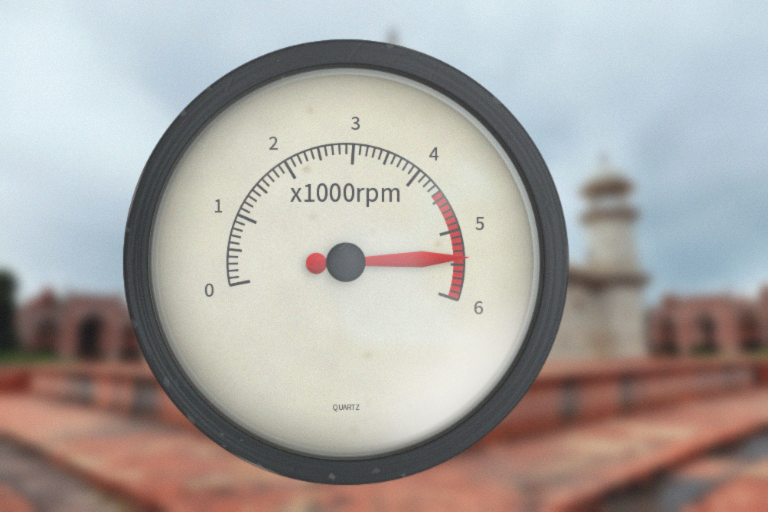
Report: **5400** rpm
